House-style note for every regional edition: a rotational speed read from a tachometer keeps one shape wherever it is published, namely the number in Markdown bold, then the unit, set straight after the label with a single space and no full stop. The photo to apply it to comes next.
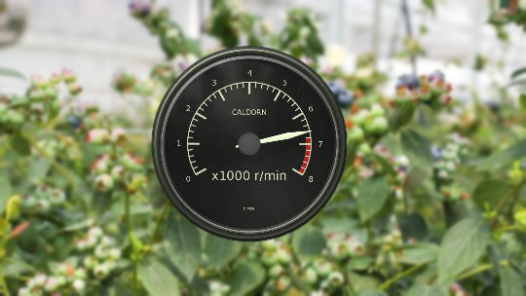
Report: **6600** rpm
